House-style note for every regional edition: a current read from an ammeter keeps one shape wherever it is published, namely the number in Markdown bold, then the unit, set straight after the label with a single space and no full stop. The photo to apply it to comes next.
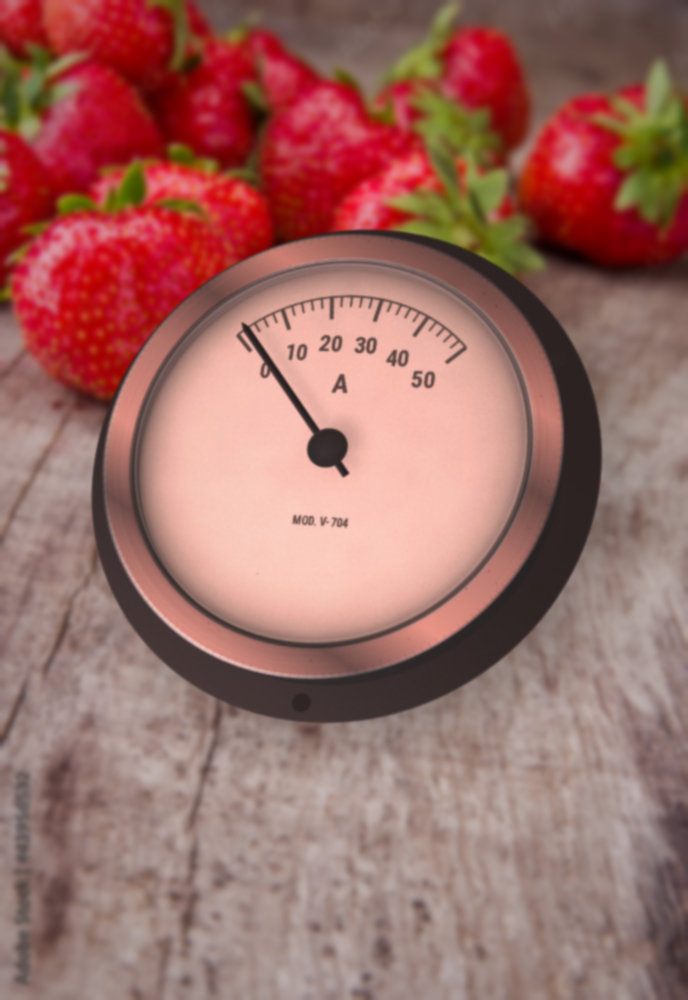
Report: **2** A
